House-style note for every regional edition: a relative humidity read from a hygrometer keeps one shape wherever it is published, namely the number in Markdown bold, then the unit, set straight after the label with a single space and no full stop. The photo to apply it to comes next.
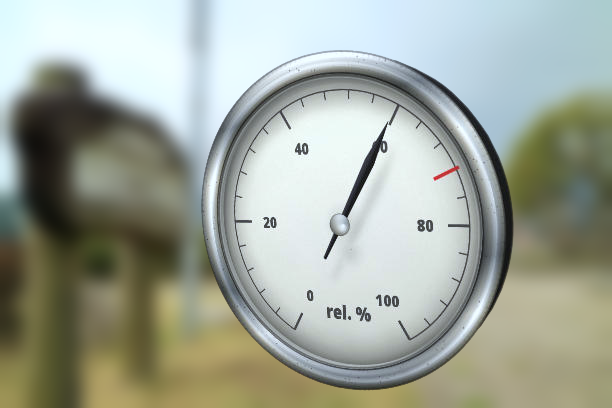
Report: **60** %
